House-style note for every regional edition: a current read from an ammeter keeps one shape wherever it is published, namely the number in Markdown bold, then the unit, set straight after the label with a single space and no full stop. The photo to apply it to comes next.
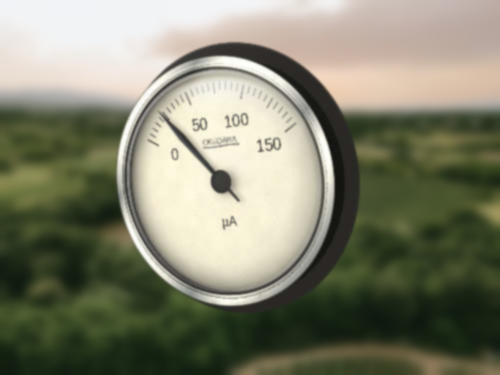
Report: **25** µA
